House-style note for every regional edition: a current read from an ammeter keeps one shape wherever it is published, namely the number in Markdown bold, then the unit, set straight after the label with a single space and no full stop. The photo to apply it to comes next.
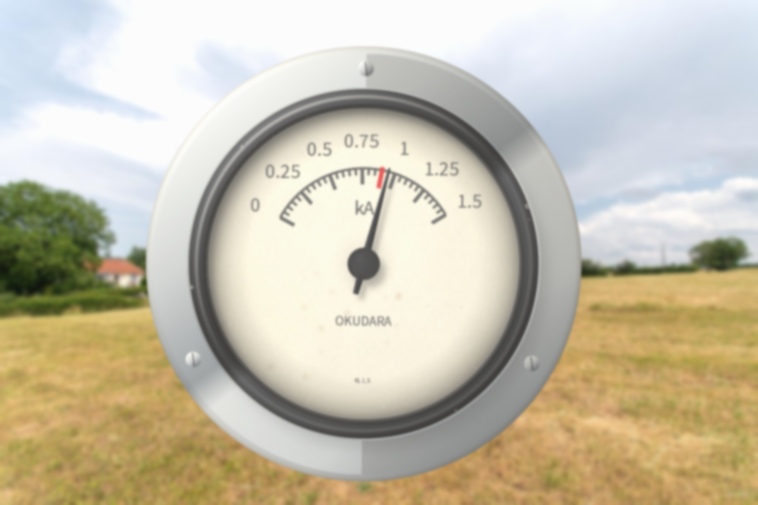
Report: **0.95** kA
